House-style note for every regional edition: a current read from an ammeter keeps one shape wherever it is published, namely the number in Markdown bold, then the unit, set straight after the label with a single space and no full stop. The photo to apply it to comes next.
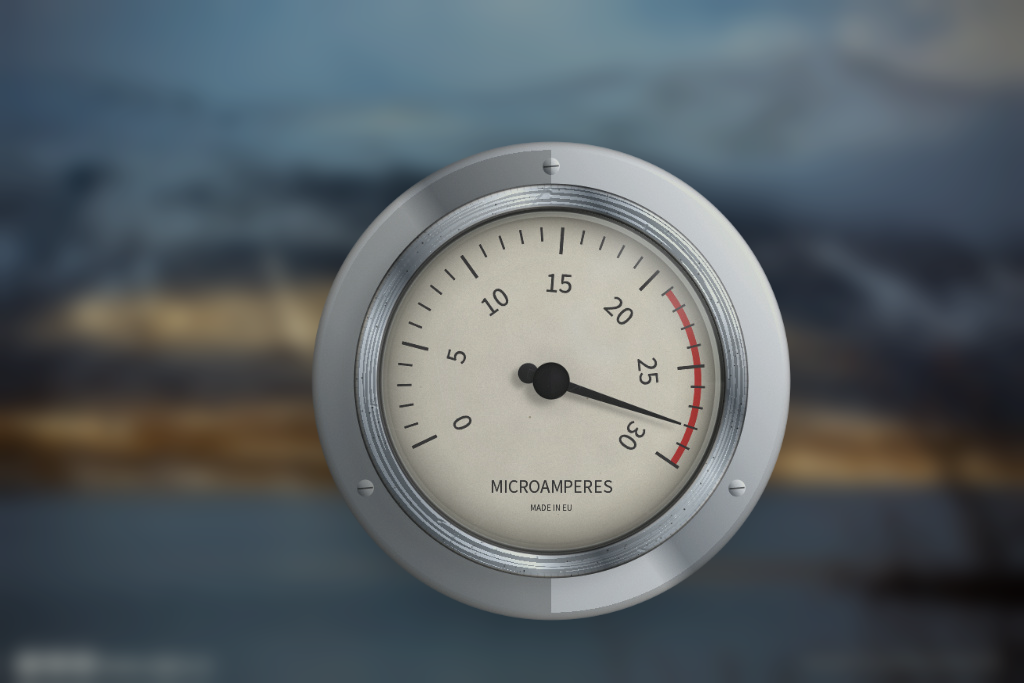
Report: **28** µA
